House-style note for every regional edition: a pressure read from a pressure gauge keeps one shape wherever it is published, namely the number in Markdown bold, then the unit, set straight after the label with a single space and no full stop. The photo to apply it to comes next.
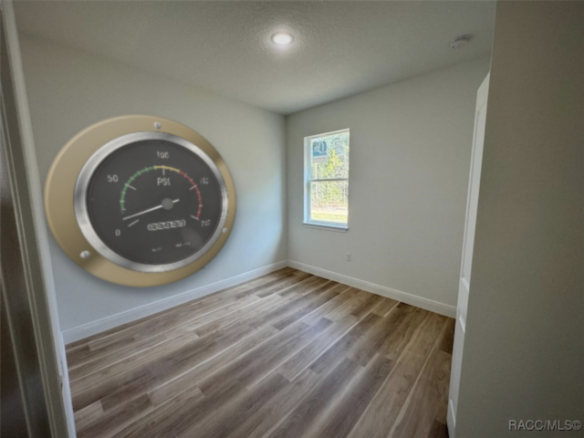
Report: **10** psi
